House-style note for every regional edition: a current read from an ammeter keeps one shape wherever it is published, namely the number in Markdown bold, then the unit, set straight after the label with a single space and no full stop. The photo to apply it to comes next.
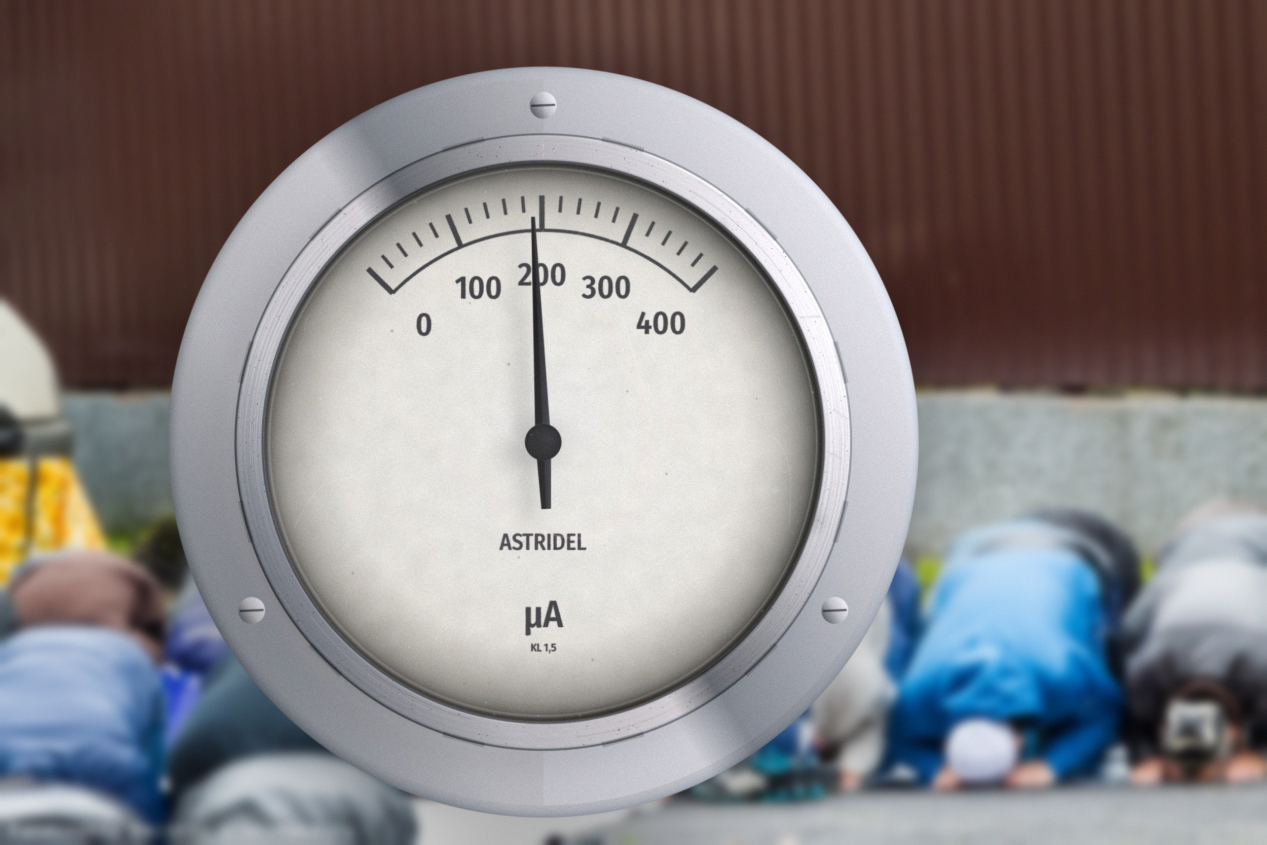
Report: **190** µA
